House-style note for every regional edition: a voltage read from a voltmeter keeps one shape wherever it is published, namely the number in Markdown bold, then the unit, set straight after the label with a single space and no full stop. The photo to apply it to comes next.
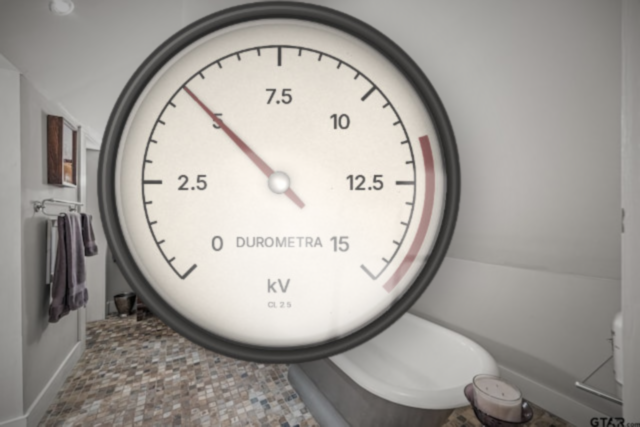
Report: **5** kV
